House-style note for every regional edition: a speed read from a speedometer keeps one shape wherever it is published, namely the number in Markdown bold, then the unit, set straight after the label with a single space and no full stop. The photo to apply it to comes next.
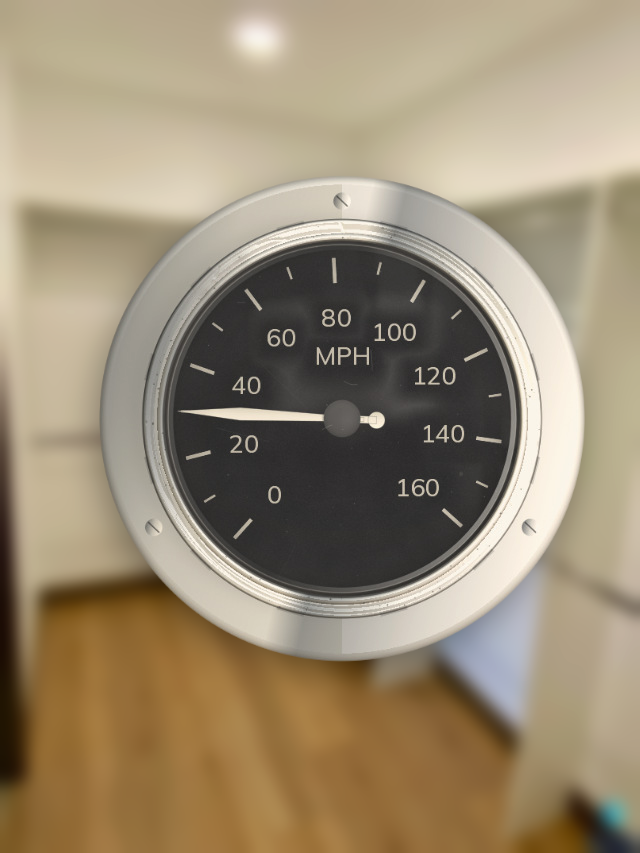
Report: **30** mph
